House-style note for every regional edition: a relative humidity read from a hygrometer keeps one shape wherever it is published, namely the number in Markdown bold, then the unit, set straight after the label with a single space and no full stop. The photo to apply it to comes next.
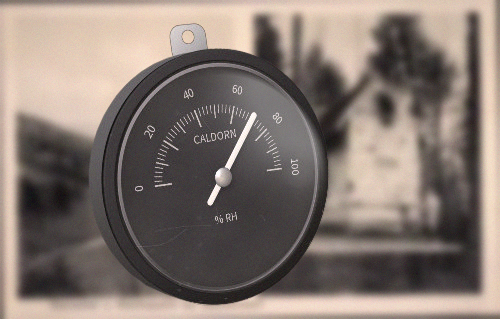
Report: **70** %
